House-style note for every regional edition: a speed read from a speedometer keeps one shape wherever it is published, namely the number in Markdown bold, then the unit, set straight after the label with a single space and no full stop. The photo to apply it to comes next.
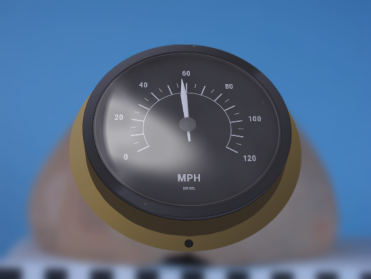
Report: **57.5** mph
